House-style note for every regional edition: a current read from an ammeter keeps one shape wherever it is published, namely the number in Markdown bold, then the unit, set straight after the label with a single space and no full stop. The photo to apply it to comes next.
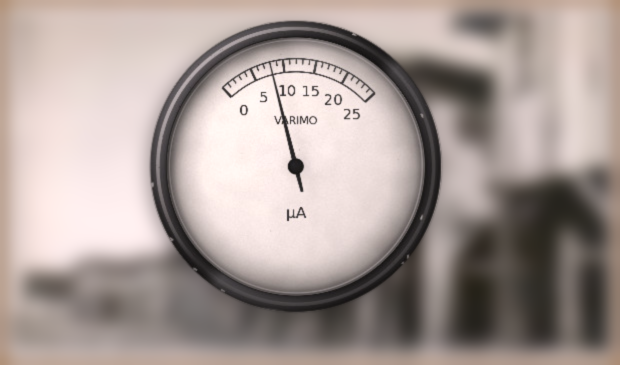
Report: **8** µA
